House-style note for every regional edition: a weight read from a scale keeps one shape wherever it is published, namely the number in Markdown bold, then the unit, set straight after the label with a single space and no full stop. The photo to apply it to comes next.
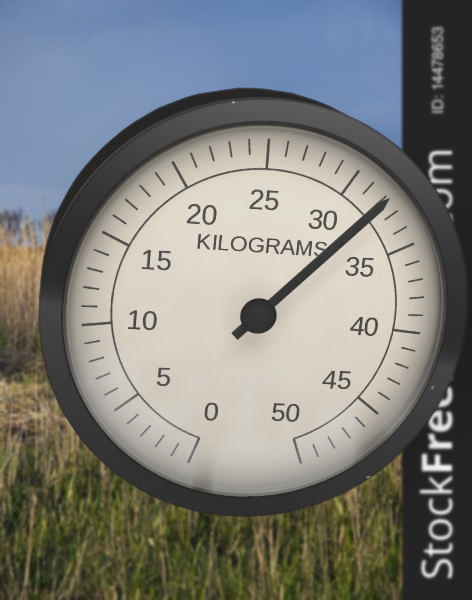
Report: **32** kg
